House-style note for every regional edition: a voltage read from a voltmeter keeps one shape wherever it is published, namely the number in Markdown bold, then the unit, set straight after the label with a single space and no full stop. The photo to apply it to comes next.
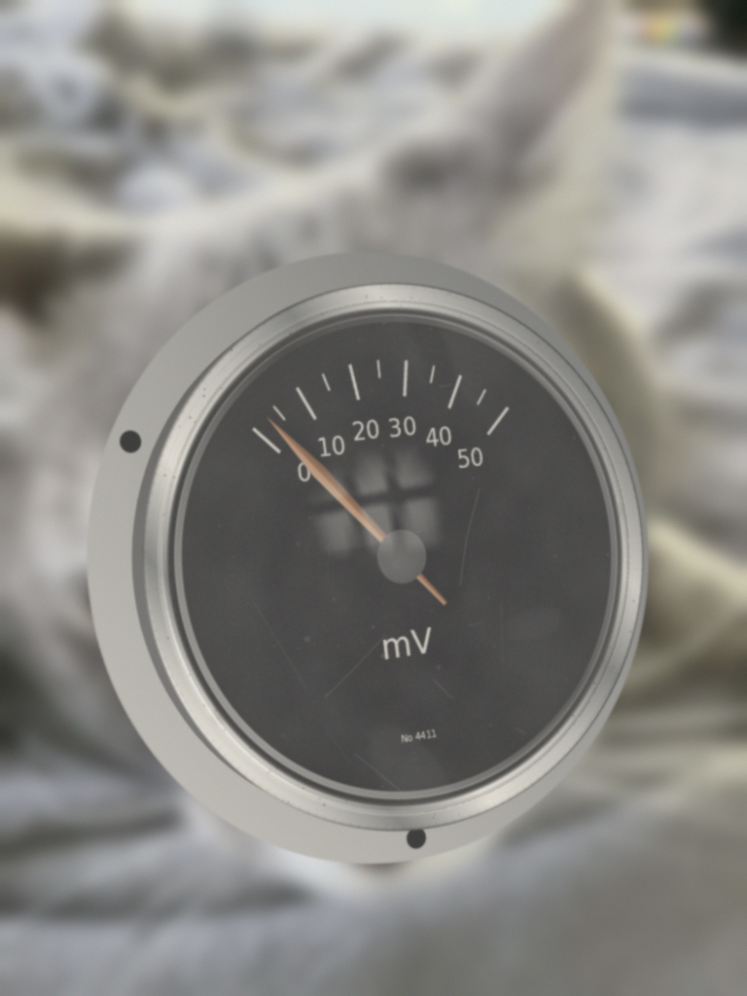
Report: **2.5** mV
